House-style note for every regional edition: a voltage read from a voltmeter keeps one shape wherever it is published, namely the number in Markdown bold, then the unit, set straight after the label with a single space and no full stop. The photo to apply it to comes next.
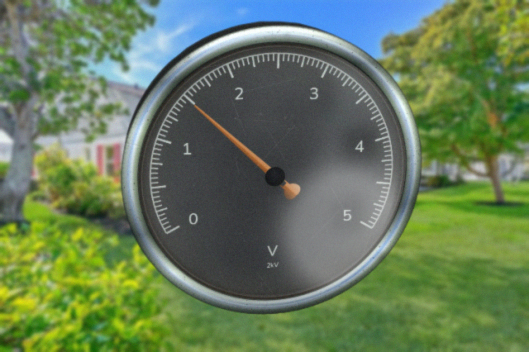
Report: **1.5** V
